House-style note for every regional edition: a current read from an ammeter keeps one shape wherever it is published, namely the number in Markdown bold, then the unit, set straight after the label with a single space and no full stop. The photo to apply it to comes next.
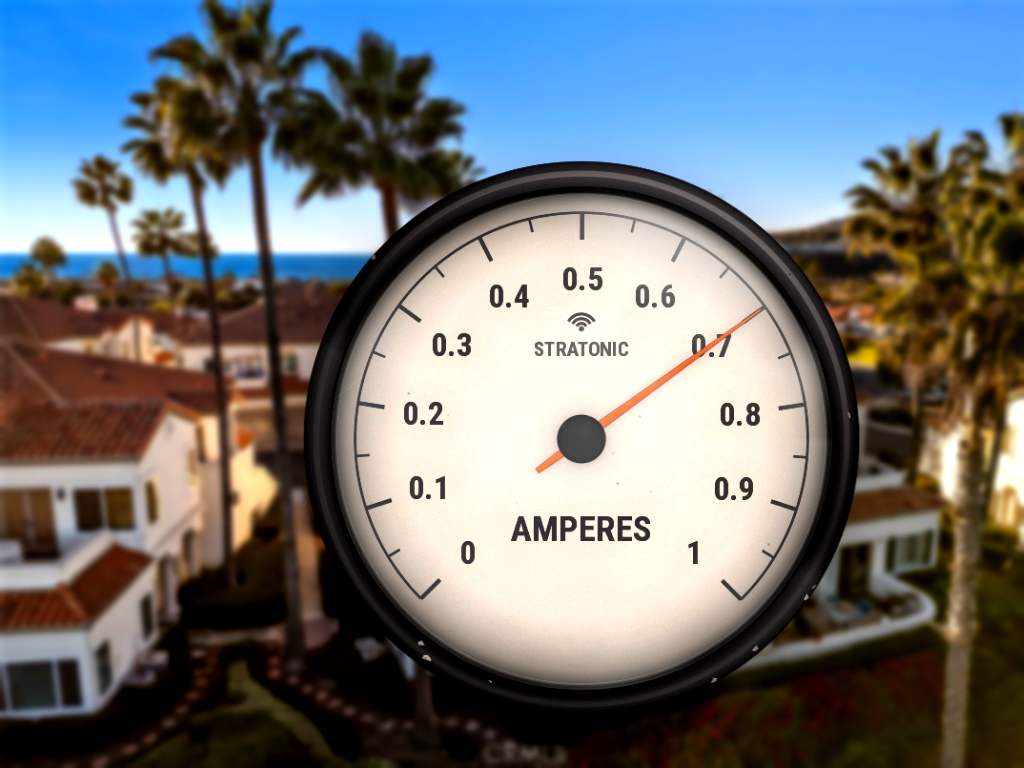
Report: **0.7** A
